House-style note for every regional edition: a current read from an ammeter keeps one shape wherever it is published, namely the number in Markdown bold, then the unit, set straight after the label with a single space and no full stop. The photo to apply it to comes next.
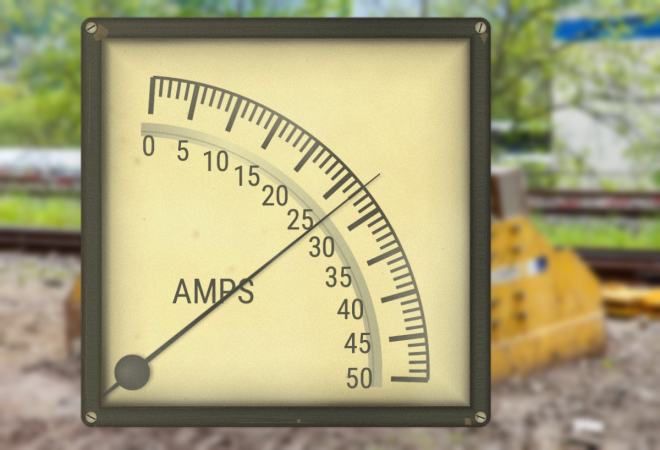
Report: **27** A
